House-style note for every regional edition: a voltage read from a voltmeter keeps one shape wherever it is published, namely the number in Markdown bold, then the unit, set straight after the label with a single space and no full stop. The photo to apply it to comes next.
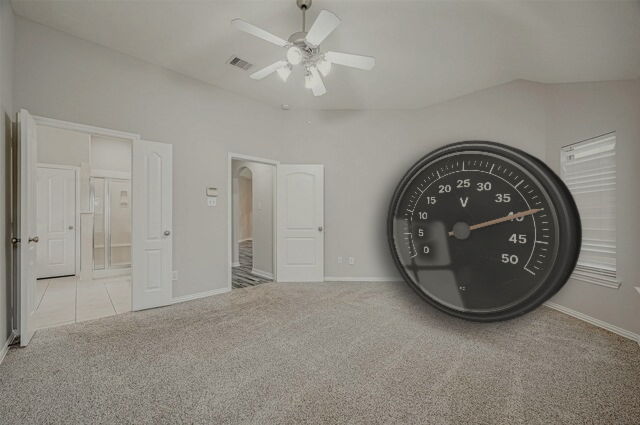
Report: **40** V
